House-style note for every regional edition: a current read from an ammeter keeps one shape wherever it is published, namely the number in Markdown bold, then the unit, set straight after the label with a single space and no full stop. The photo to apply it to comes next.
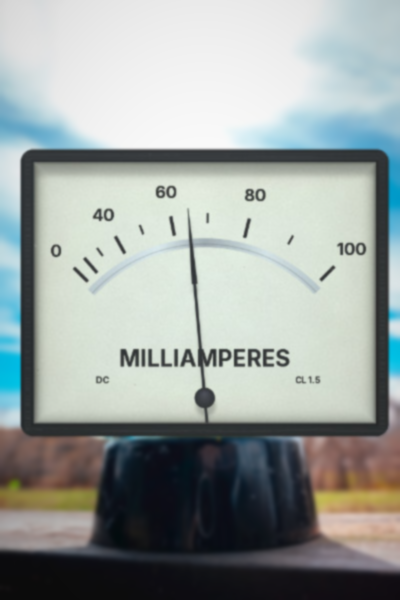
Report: **65** mA
